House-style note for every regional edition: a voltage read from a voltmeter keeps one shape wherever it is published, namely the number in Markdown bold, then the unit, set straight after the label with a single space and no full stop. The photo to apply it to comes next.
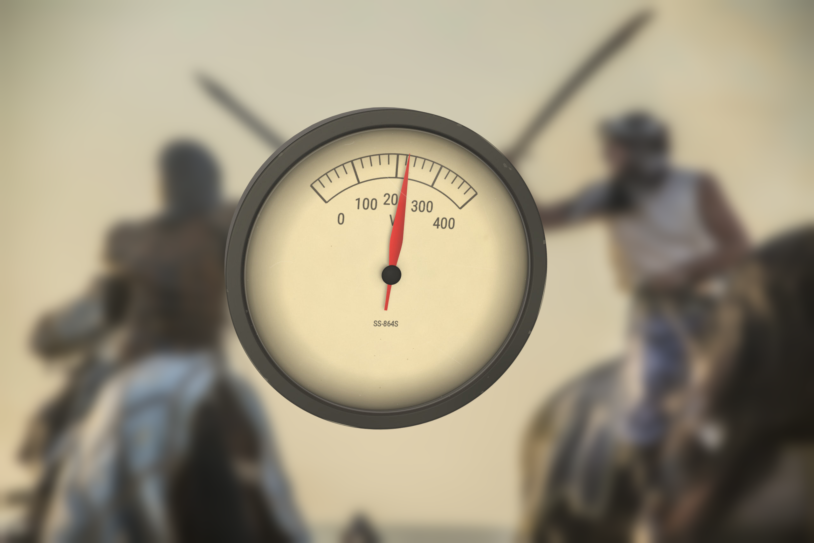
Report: **220** V
